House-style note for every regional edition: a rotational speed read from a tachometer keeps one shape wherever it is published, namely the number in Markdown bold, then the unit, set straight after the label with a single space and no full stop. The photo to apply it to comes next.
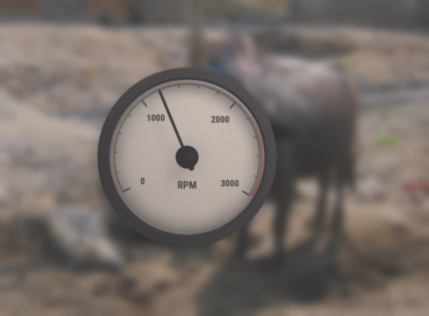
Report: **1200** rpm
